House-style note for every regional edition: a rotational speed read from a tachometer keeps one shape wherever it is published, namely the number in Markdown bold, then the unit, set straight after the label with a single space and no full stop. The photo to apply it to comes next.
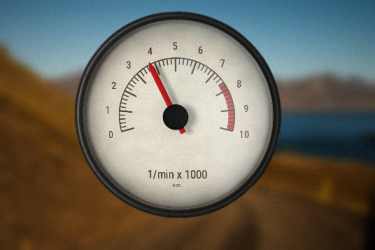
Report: **3800** rpm
